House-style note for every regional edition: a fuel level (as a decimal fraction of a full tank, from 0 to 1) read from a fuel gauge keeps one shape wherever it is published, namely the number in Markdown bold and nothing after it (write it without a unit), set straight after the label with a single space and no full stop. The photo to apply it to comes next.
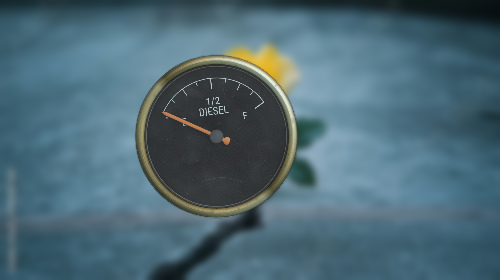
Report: **0**
